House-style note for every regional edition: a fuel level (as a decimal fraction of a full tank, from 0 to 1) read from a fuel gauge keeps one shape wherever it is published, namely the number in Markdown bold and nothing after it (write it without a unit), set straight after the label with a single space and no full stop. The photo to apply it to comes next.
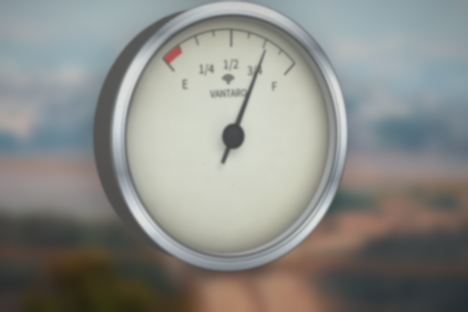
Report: **0.75**
